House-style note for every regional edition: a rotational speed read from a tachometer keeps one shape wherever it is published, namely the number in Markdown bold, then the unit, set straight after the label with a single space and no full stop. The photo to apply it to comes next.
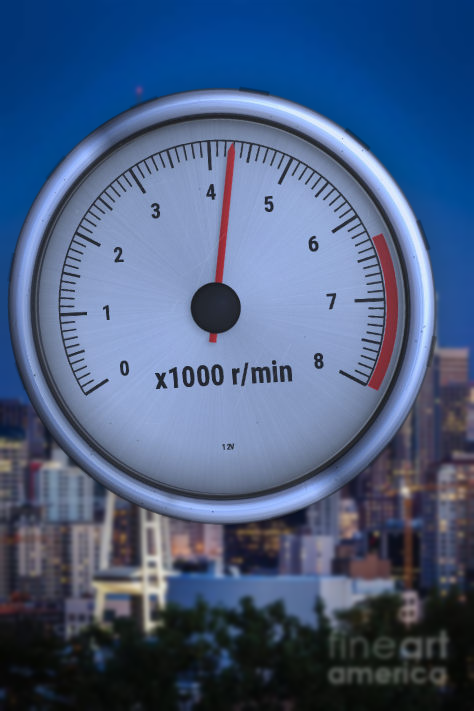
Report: **4300** rpm
